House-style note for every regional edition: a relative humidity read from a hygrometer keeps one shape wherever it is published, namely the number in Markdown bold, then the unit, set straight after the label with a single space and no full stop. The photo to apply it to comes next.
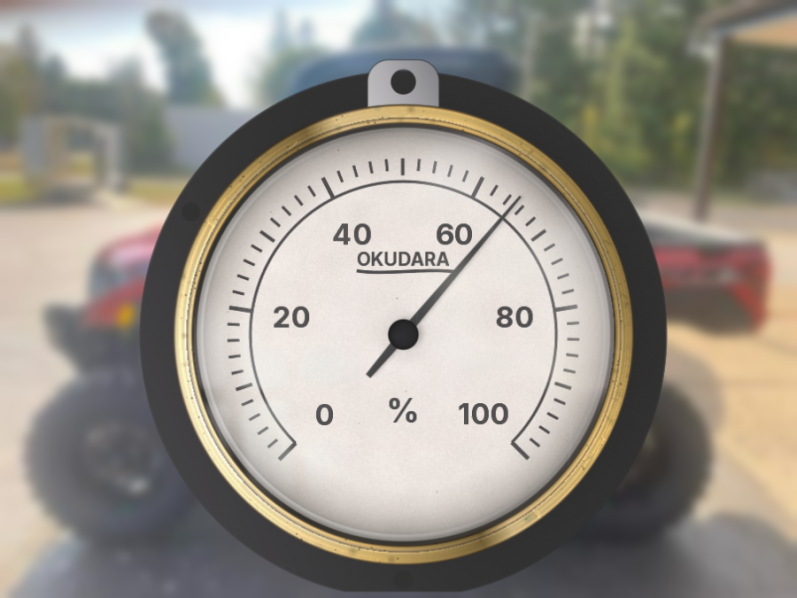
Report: **65** %
